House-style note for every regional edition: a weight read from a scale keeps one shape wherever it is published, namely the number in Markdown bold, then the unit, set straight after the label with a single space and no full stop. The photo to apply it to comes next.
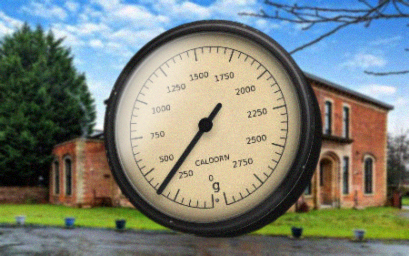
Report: **350** g
